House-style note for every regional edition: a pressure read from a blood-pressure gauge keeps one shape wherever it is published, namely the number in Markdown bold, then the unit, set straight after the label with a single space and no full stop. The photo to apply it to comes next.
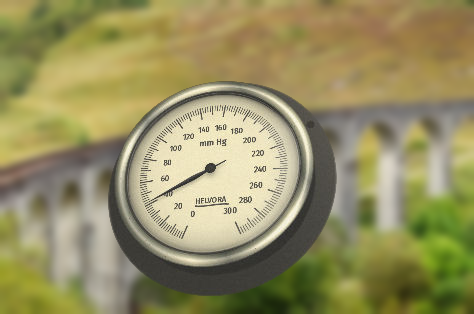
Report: **40** mmHg
